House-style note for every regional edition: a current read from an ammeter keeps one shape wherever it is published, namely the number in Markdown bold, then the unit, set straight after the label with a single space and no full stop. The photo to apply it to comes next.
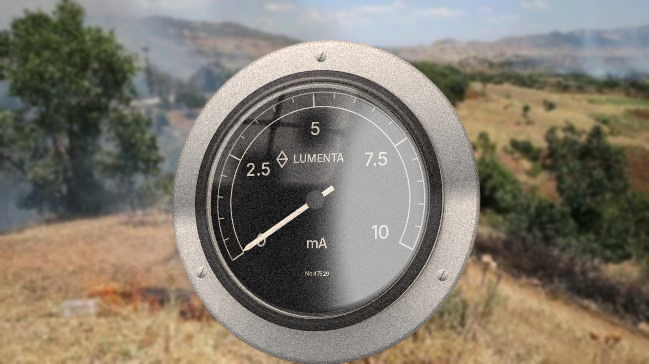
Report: **0** mA
